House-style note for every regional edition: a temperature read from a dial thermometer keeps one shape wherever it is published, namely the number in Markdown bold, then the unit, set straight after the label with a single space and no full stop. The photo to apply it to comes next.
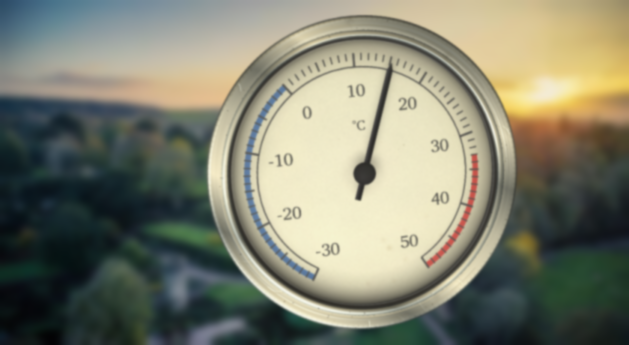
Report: **15** °C
